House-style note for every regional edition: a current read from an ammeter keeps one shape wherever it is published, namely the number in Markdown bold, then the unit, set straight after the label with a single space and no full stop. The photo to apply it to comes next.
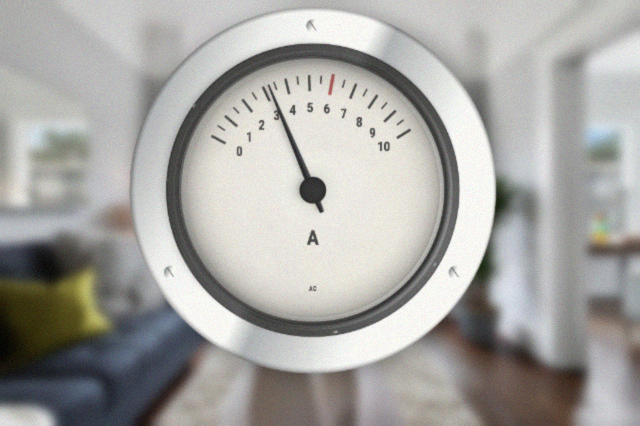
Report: **3.25** A
